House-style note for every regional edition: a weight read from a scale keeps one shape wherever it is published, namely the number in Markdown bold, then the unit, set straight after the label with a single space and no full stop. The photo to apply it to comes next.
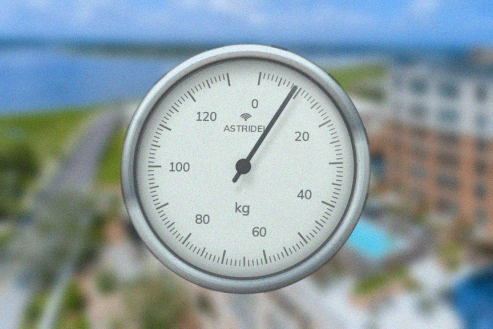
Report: **9** kg
